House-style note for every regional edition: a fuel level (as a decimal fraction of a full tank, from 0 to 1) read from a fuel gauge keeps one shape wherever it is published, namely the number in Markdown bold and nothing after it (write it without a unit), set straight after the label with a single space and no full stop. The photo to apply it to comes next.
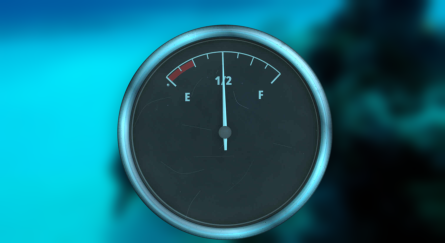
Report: **0.5**
